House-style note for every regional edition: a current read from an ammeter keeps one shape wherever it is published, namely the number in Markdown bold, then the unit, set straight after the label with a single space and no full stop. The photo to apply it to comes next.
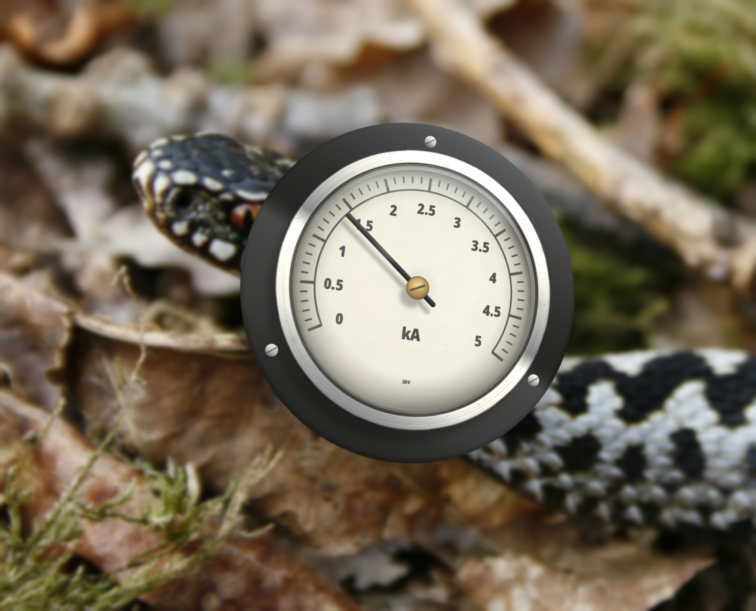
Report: **1.4** kA
